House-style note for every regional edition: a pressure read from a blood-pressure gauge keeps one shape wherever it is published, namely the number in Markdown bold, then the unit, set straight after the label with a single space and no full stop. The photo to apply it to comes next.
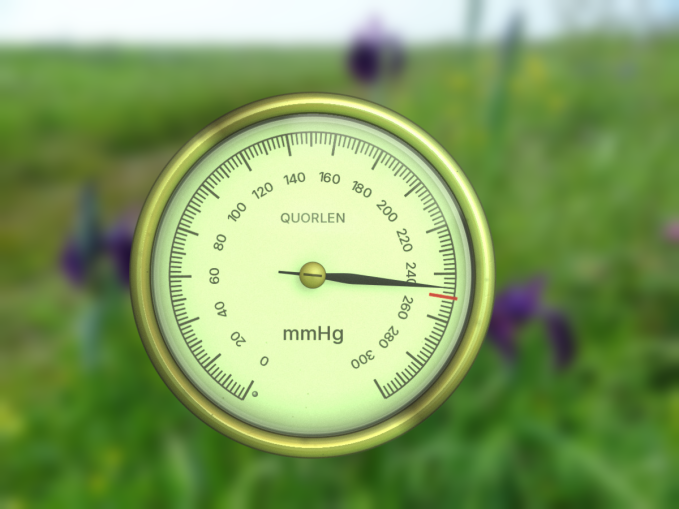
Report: **246** mmHg
